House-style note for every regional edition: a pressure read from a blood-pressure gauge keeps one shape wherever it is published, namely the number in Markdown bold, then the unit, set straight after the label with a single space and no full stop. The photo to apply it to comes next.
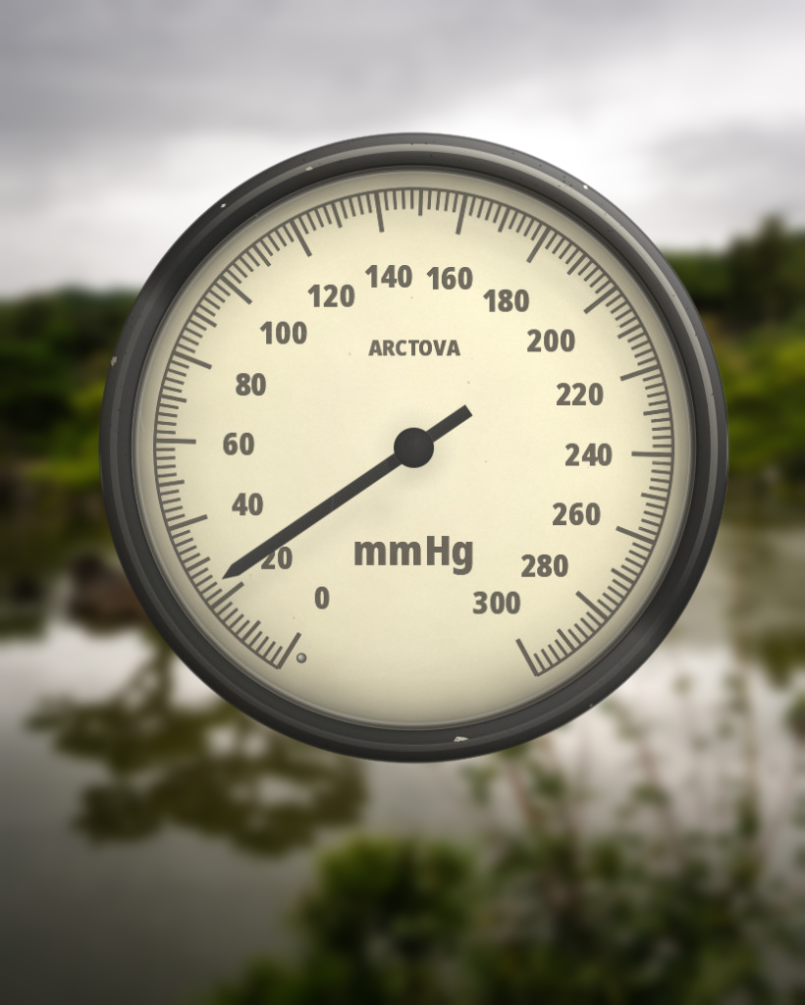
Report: **24** mmHg
